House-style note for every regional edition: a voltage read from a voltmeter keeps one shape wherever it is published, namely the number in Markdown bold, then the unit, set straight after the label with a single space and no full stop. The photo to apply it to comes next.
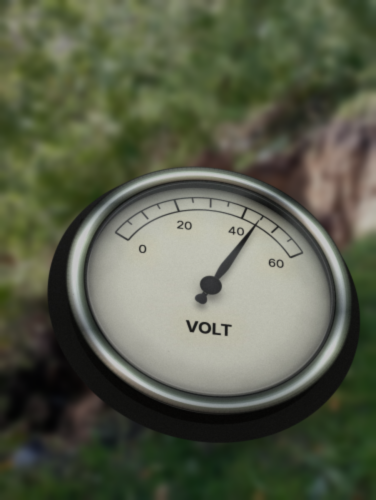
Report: **45** V
